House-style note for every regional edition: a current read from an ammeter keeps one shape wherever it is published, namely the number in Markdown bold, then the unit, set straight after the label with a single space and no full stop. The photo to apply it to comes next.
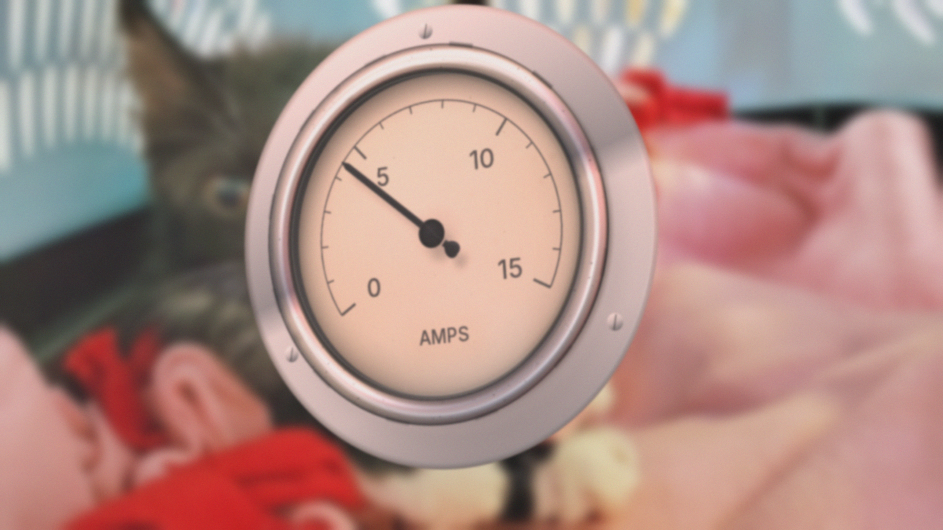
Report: **4.5** A
